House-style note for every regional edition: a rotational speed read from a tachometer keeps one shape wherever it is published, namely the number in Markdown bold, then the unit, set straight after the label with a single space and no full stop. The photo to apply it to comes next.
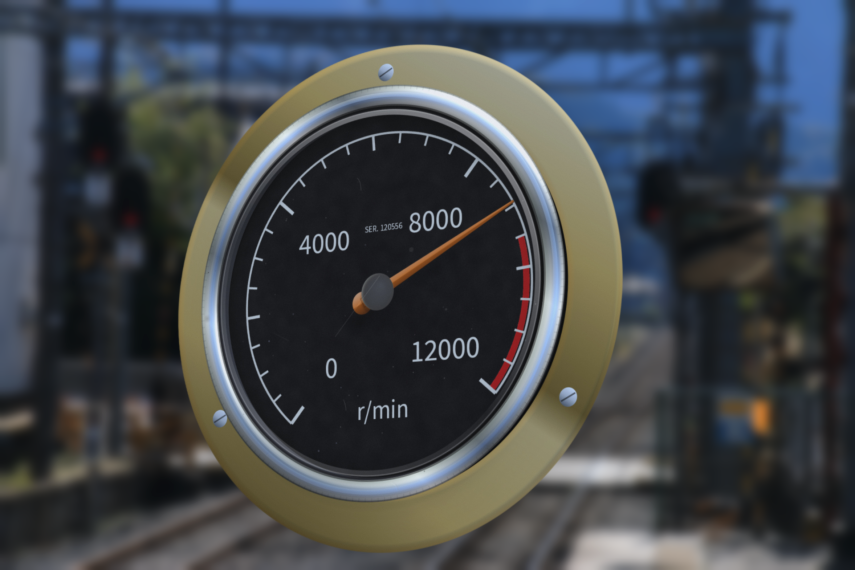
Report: **9000** rpm
